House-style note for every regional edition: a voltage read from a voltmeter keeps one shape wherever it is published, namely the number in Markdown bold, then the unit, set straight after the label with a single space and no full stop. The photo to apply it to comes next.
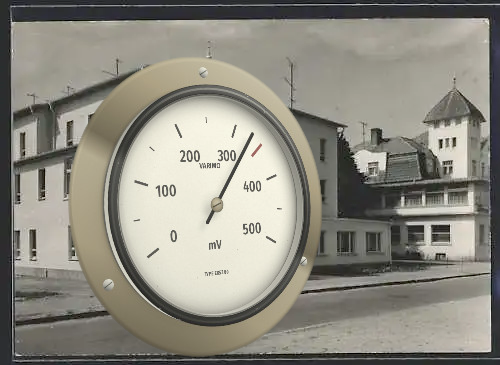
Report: **325** mV
